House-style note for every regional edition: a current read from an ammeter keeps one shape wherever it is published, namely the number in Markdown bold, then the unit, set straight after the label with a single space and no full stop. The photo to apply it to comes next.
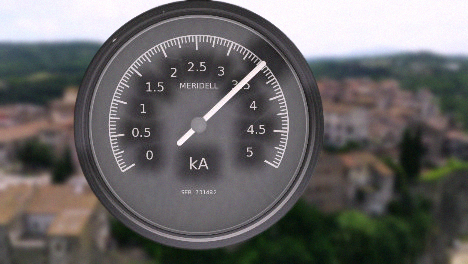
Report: **3.5** kA
